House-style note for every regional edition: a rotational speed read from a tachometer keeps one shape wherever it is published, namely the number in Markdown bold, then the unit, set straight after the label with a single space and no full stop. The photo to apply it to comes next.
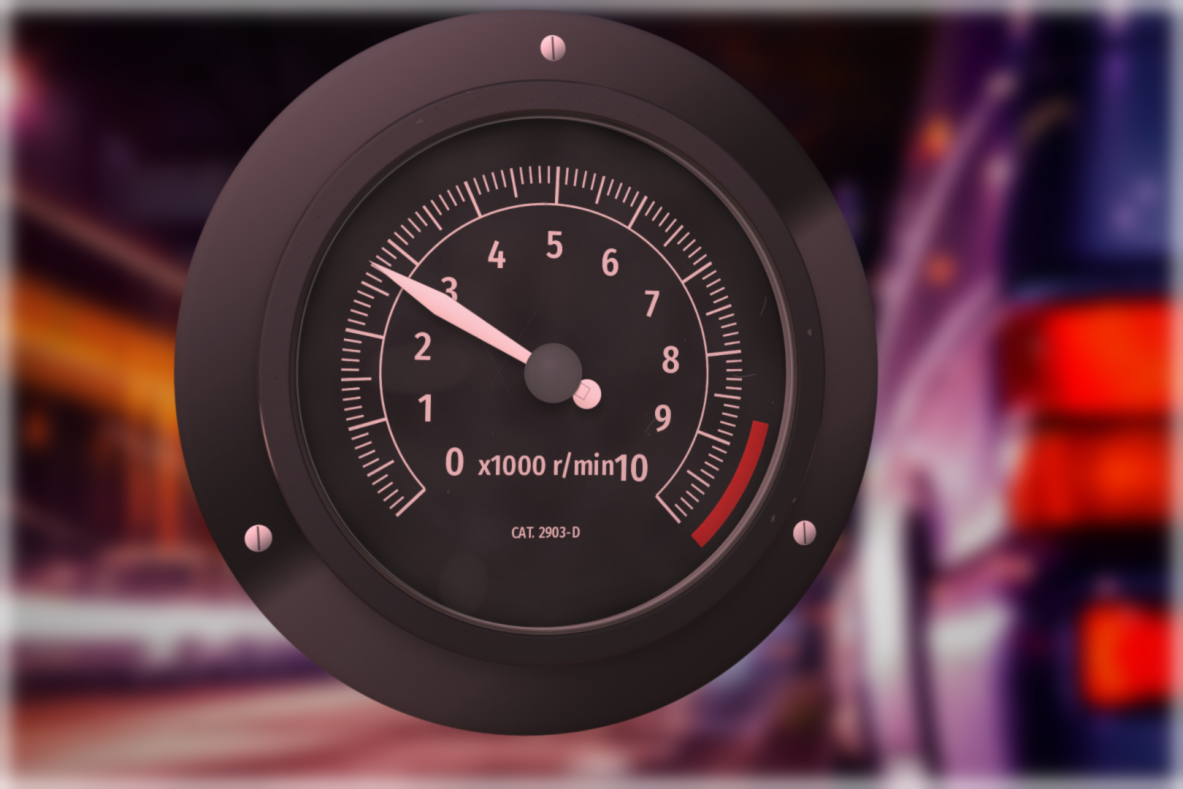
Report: **2700** rpm
